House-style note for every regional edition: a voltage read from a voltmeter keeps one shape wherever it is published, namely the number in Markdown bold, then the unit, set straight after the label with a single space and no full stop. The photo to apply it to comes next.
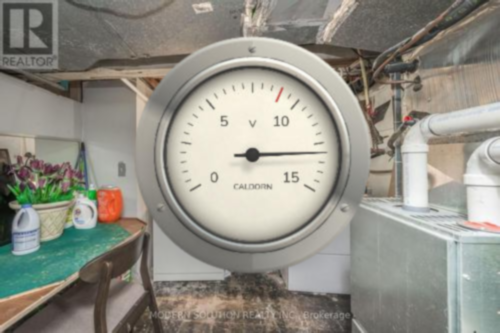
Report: **13** V
